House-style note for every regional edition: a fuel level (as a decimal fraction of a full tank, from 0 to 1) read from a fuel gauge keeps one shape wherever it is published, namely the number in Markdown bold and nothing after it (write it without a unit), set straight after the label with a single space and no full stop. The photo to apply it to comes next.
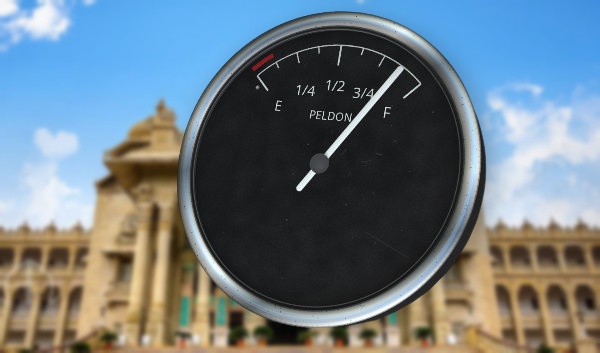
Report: **0.875**
